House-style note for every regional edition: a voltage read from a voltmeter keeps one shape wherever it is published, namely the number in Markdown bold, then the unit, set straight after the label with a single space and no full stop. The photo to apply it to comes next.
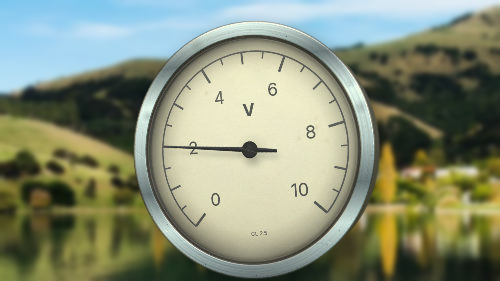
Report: **2** V
